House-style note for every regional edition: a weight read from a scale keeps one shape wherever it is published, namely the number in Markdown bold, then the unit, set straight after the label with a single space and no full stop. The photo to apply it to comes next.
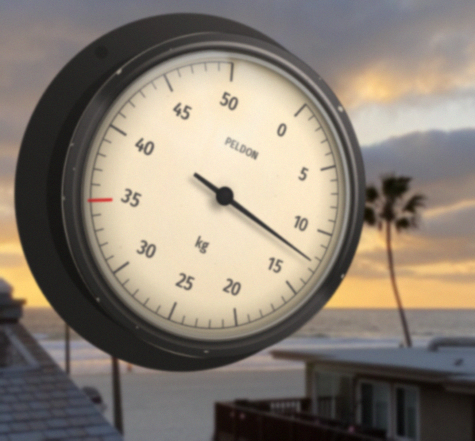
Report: **12.5** kg
